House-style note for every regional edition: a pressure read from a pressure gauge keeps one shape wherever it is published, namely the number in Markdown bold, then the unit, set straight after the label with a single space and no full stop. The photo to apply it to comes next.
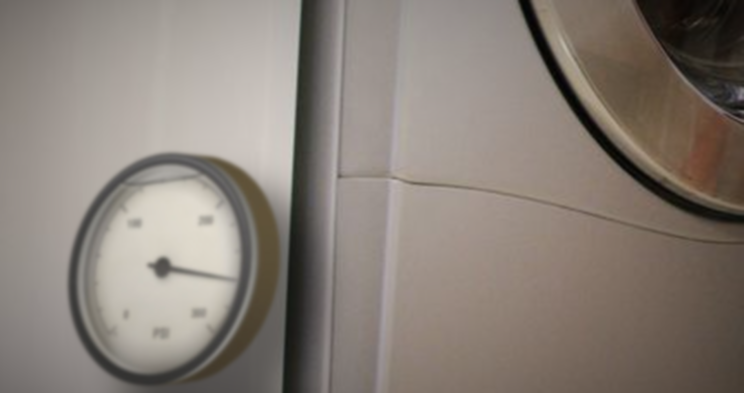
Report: **260** psi
